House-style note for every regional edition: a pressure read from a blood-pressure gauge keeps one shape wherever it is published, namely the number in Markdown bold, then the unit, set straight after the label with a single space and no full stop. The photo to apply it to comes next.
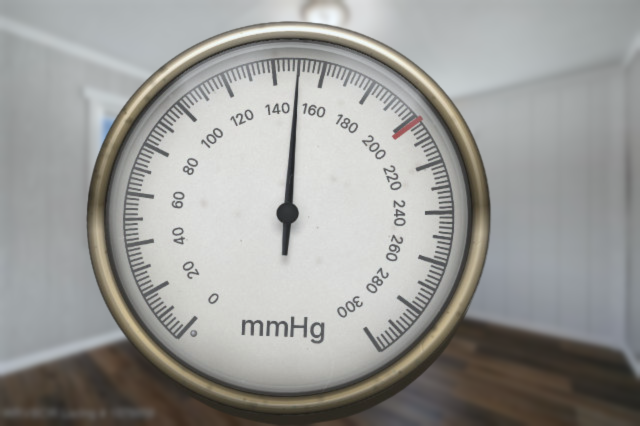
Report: **150** mmHg
